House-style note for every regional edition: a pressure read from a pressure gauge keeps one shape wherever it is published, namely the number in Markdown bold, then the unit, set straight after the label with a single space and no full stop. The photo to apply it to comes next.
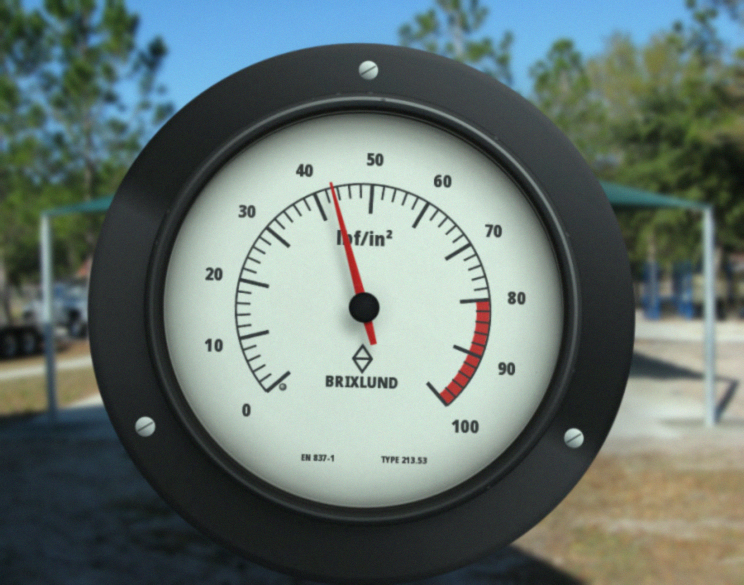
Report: **43** psi
